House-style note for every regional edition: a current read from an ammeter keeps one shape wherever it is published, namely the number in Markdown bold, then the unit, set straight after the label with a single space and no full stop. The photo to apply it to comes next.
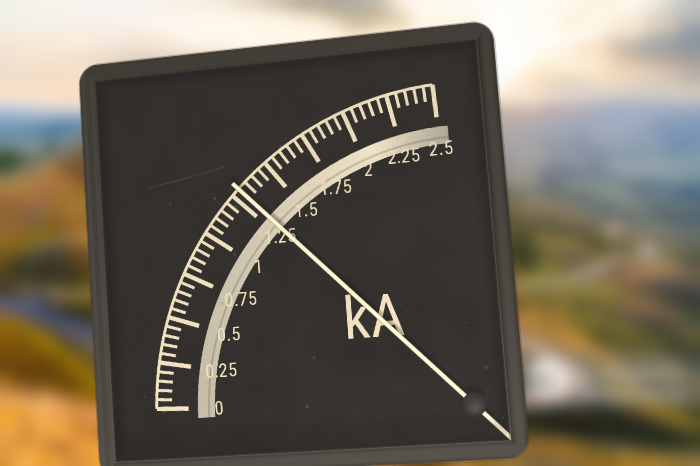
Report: **1.3** kA
